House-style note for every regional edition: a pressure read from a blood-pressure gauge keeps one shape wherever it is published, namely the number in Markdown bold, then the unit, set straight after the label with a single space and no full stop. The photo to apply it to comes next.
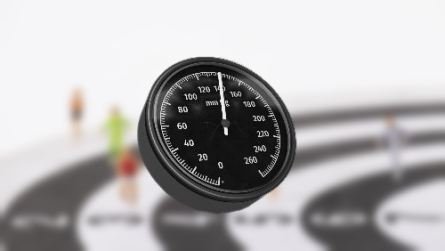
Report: **140** mmHg
